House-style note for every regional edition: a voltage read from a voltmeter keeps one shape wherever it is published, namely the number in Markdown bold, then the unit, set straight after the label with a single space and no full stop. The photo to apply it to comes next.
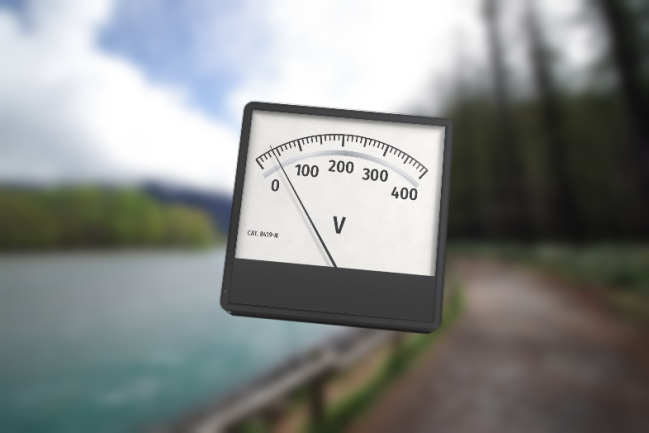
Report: **40** V
